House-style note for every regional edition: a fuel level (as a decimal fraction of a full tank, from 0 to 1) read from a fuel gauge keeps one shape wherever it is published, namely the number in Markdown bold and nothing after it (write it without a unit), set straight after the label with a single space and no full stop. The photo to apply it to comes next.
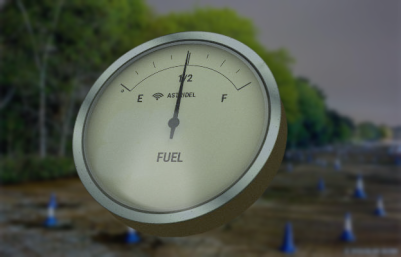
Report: **0.5**
